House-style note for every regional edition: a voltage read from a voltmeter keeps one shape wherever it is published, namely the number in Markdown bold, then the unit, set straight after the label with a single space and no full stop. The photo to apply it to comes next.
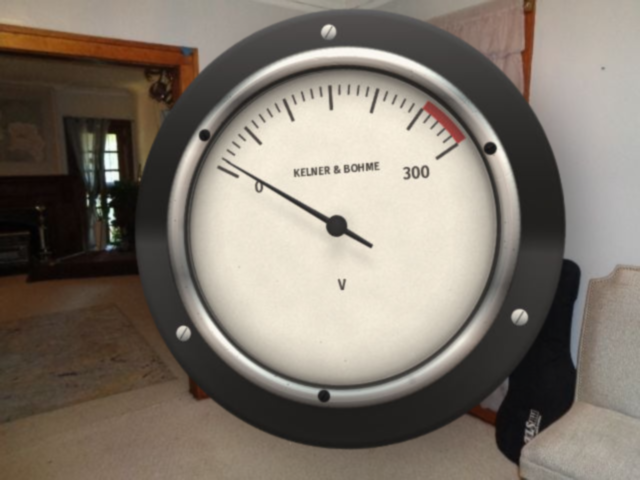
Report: **10** V
